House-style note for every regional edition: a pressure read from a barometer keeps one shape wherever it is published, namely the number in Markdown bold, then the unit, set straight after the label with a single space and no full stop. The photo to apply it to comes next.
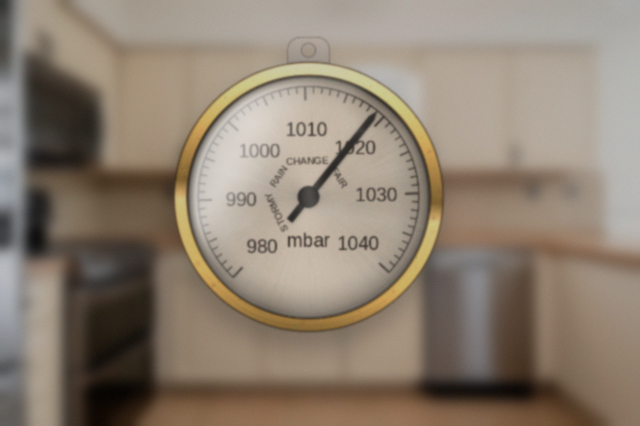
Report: **1019** mbar
